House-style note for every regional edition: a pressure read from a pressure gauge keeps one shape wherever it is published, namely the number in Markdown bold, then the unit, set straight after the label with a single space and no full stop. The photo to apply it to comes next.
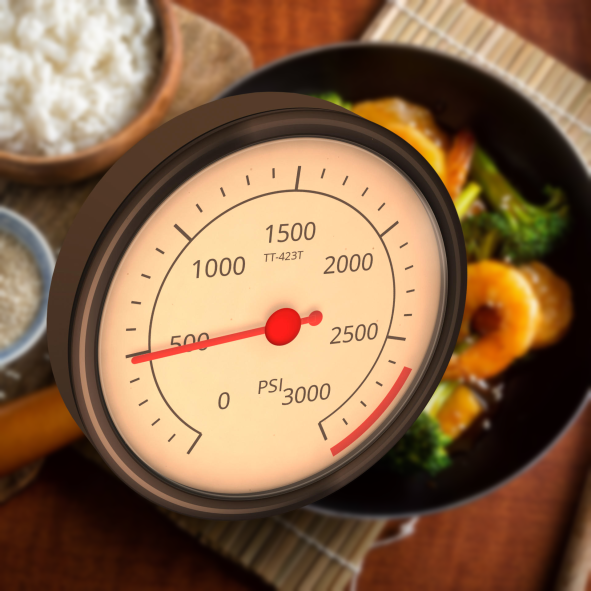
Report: **500** psi
